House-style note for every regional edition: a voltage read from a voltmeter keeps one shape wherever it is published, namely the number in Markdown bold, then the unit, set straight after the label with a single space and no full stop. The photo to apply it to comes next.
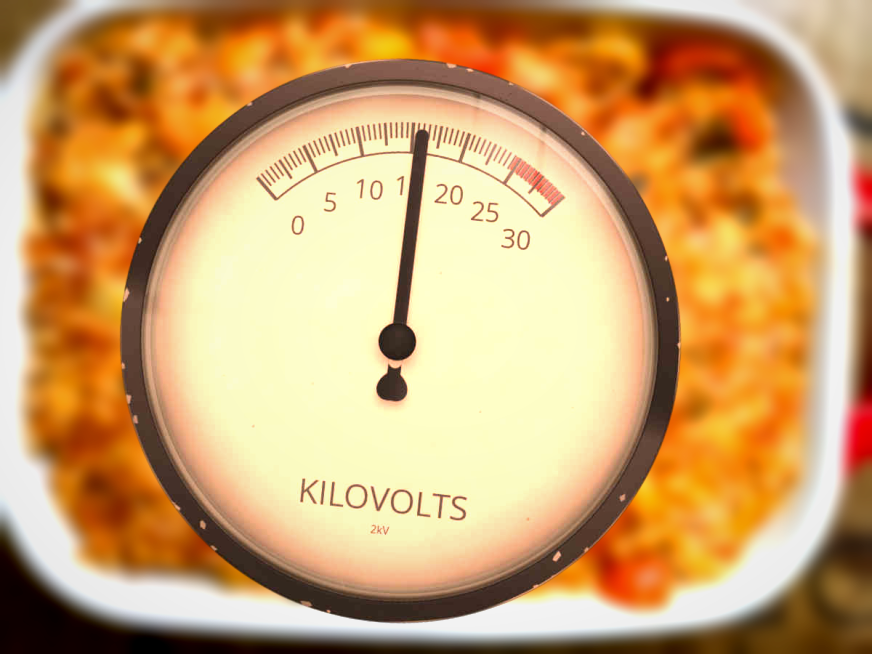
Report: **16** kV
